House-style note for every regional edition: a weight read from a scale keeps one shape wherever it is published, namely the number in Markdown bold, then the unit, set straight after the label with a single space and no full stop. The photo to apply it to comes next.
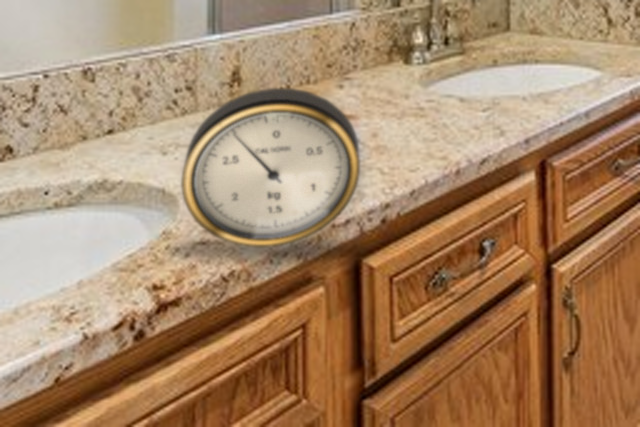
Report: **2.75** kg
